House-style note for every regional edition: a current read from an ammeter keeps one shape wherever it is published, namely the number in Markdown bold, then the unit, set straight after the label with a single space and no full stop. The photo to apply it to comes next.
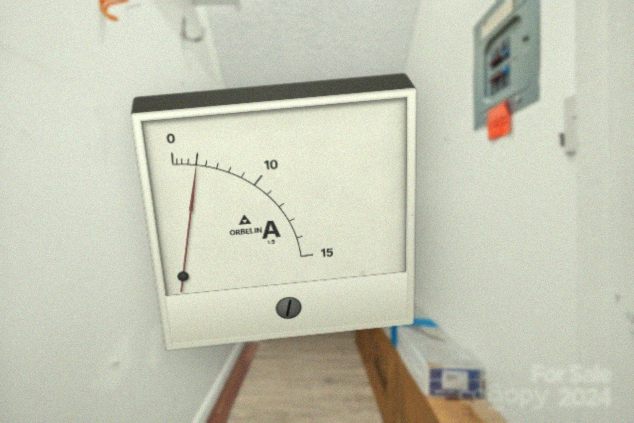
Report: **5** A
